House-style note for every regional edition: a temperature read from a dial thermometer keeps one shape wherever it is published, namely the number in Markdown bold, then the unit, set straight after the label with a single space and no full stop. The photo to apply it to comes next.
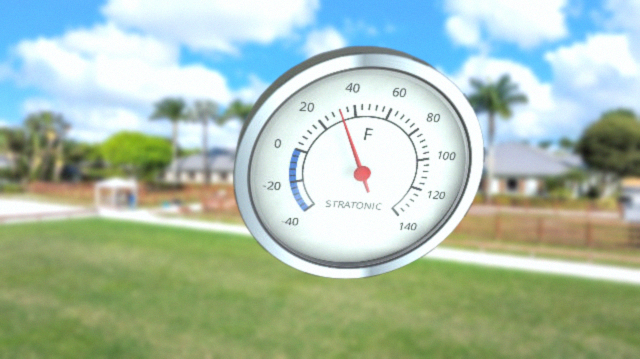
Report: **32** °F
